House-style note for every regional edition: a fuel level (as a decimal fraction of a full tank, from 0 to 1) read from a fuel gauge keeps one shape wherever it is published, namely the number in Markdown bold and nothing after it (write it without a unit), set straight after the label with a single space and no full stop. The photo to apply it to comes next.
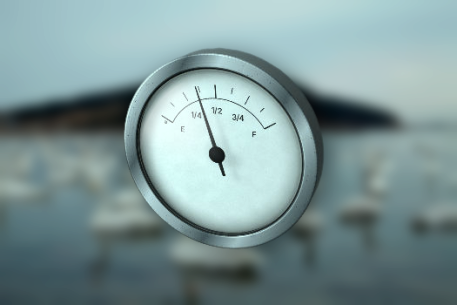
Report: **0.375**
